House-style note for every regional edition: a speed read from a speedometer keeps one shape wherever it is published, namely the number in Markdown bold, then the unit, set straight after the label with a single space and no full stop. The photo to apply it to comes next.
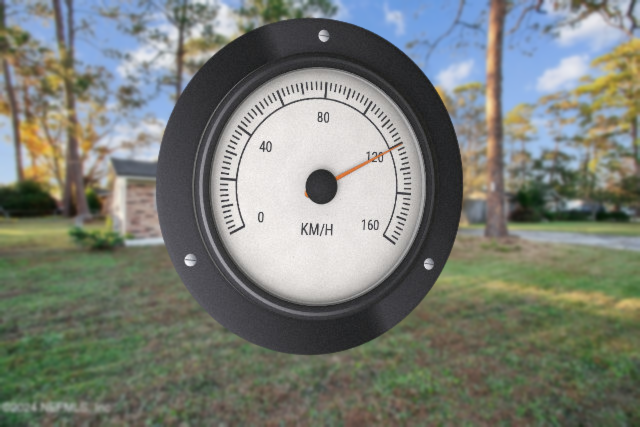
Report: **120** km/h
